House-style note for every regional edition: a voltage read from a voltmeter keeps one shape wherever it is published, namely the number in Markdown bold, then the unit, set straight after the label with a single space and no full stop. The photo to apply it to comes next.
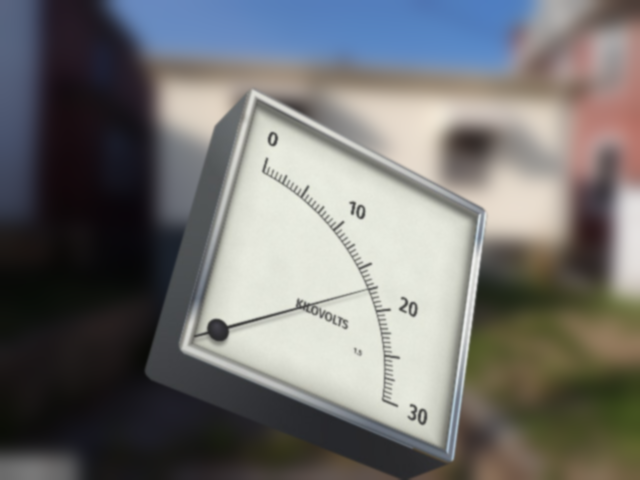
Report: **17.5** kV
